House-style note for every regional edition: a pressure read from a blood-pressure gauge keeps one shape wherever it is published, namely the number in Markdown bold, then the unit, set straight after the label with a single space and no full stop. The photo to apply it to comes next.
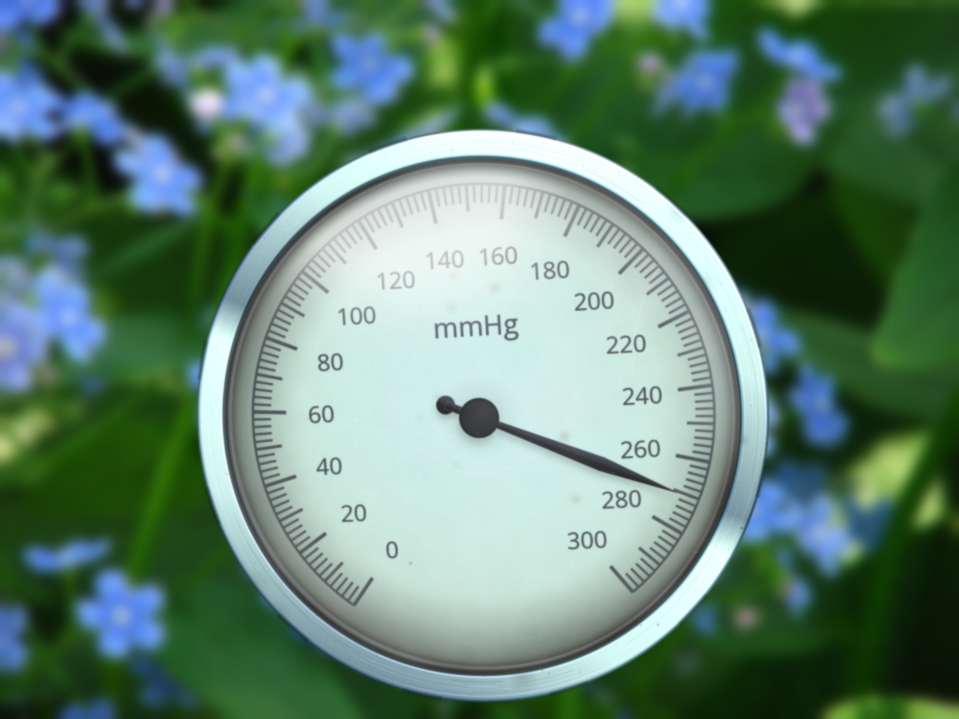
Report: **270** mmHg
